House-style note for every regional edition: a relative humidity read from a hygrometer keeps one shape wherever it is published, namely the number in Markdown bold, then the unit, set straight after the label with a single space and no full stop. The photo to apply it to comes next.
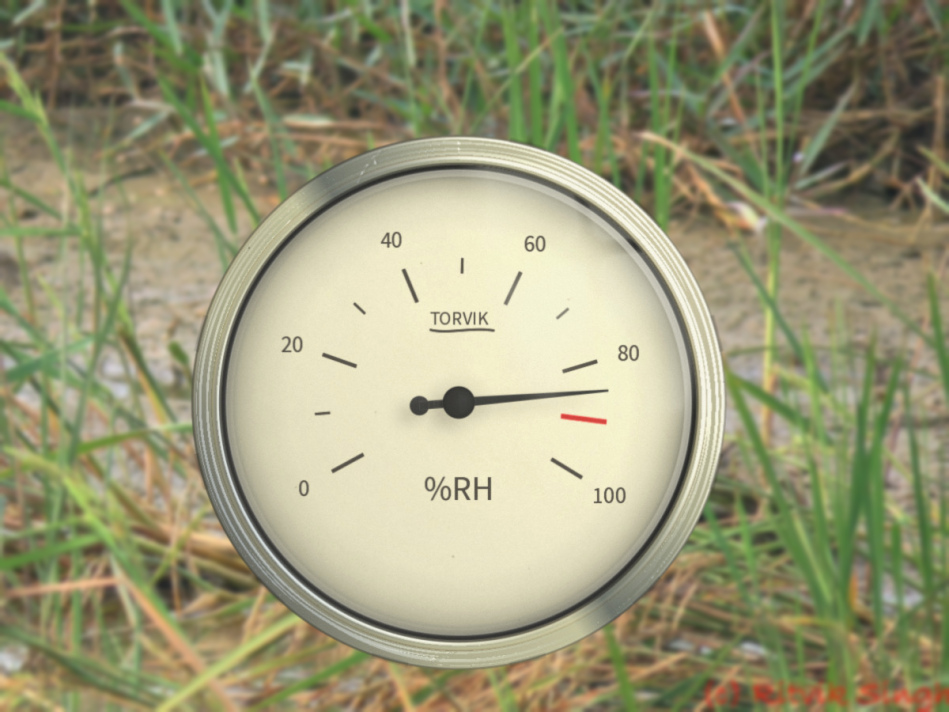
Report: **85** %
